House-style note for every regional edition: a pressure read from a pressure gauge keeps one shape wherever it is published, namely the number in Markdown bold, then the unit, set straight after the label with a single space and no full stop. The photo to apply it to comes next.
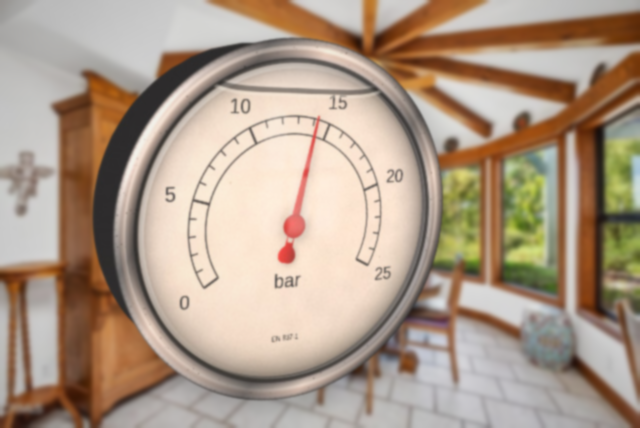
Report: **14** bar
